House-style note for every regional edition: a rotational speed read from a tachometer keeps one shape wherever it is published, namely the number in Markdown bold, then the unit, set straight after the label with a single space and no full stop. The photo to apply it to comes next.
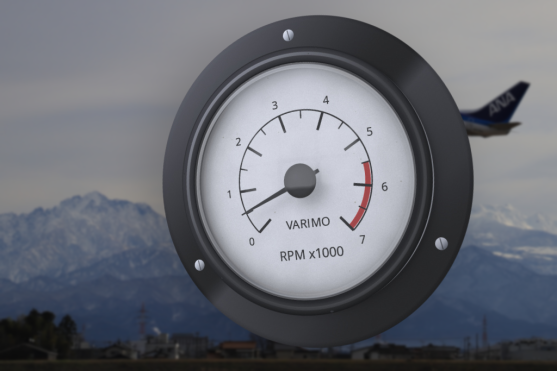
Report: **500** rpm
